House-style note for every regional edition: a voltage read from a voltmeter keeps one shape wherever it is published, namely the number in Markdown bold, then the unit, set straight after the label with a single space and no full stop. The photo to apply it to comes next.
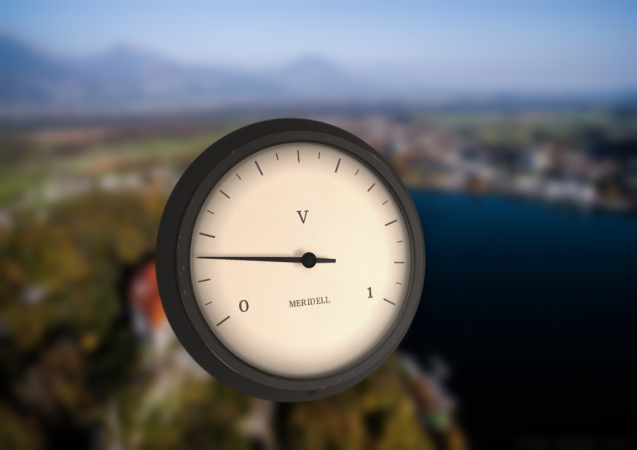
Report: **0.15** V
